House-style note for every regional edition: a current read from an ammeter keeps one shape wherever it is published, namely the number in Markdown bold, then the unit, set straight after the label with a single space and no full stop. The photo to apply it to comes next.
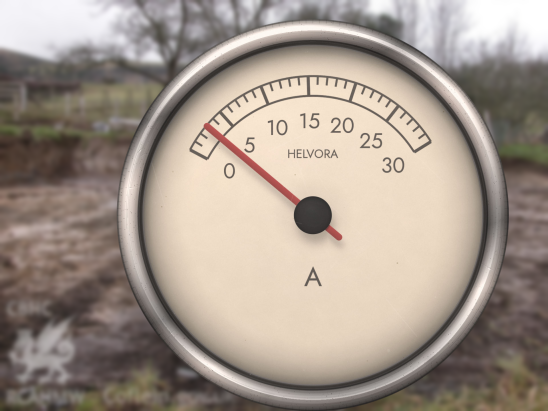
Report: **3** A
